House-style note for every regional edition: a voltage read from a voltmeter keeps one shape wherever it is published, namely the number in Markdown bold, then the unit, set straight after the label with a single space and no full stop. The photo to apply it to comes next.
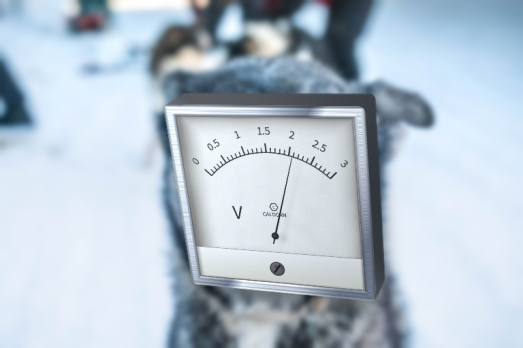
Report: **2.1** V
